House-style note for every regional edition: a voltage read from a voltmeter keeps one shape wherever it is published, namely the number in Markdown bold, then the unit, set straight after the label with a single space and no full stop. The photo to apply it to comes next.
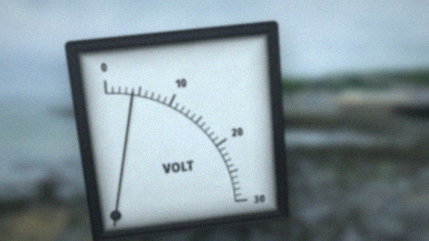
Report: **4** V
